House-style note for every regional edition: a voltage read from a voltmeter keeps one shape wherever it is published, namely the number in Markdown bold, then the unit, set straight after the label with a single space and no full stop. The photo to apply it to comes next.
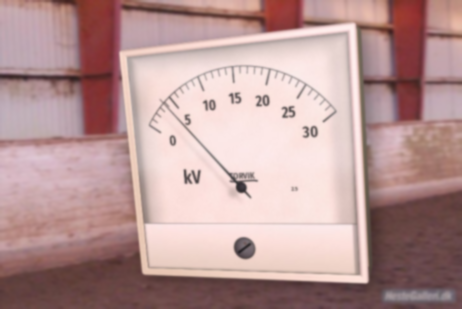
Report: **4** kV
